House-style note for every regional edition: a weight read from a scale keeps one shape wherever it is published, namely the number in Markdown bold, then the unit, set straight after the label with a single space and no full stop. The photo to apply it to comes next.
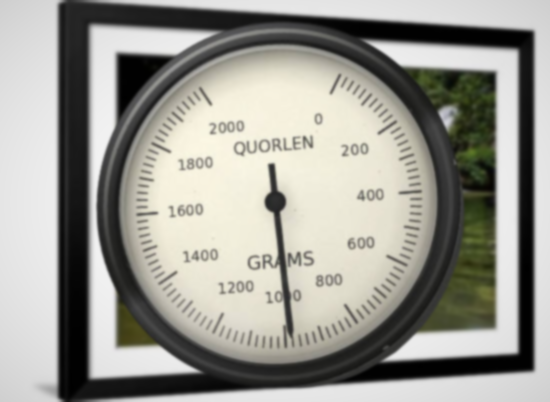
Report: **980** g
